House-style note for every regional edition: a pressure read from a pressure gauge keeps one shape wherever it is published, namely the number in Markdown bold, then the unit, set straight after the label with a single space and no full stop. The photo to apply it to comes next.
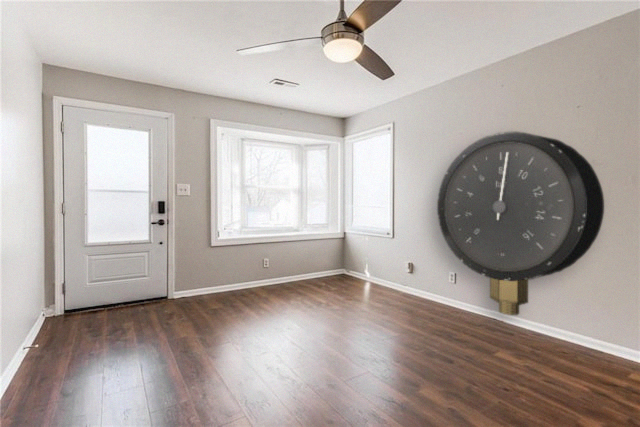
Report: **8.5** bar
